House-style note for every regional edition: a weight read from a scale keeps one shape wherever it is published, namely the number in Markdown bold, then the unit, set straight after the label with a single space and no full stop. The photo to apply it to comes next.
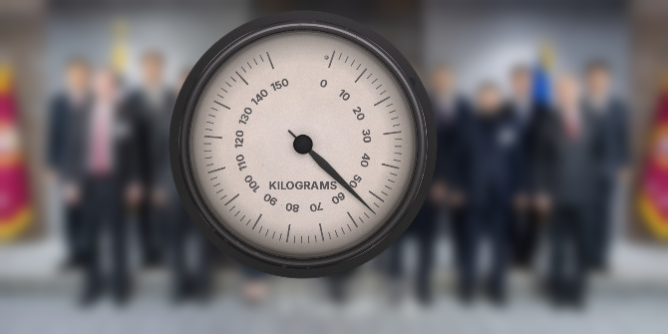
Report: **54** kg
